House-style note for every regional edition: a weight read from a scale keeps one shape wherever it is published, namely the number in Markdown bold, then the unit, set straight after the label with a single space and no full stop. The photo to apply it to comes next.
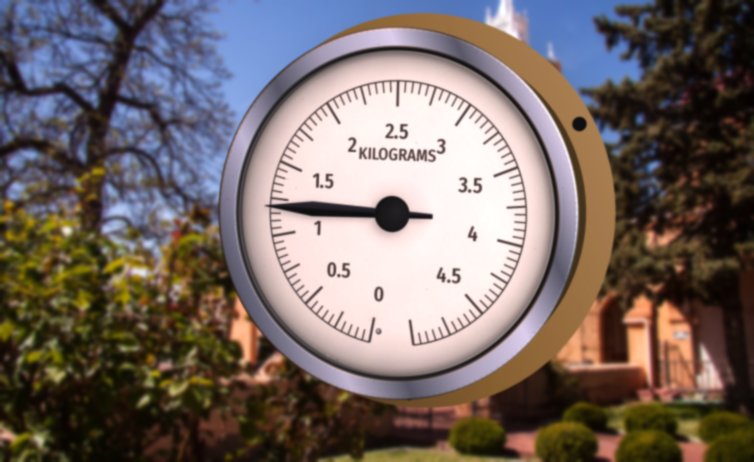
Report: **1.2** kg
